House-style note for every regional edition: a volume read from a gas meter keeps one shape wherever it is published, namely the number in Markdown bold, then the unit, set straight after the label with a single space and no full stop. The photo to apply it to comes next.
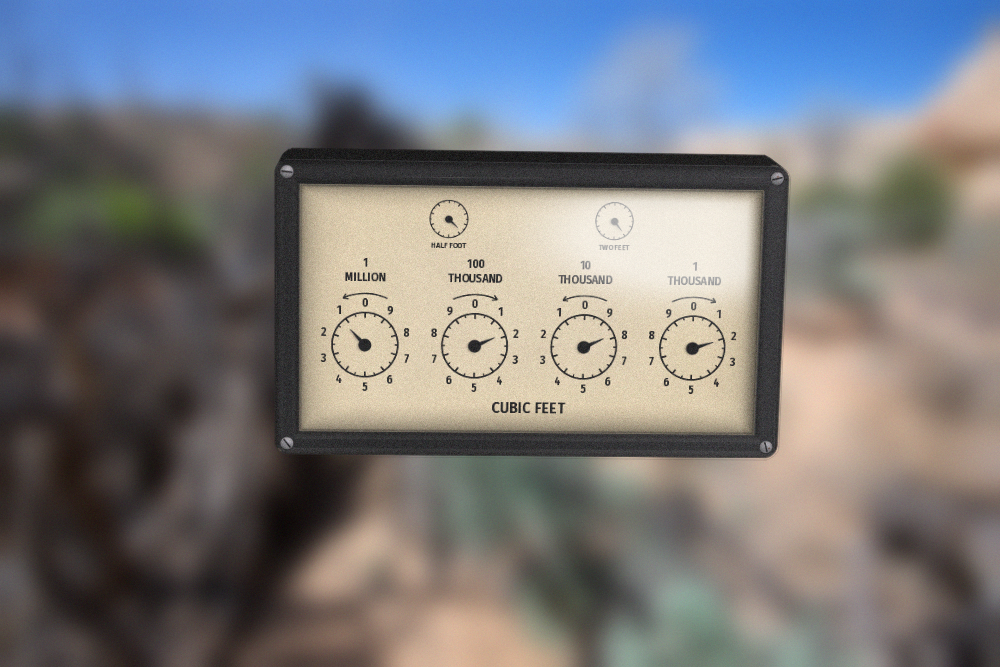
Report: **118200** ft³
